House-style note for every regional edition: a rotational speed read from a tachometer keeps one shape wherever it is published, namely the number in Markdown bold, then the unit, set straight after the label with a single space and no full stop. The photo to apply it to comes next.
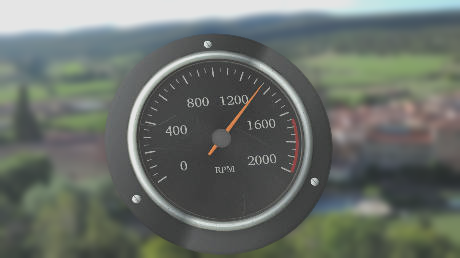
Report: **1350** rpm
